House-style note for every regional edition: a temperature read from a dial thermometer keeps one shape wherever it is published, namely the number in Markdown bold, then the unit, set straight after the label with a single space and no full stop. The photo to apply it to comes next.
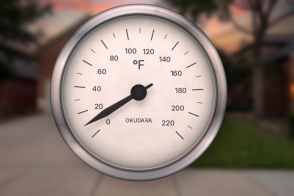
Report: **10** °F
